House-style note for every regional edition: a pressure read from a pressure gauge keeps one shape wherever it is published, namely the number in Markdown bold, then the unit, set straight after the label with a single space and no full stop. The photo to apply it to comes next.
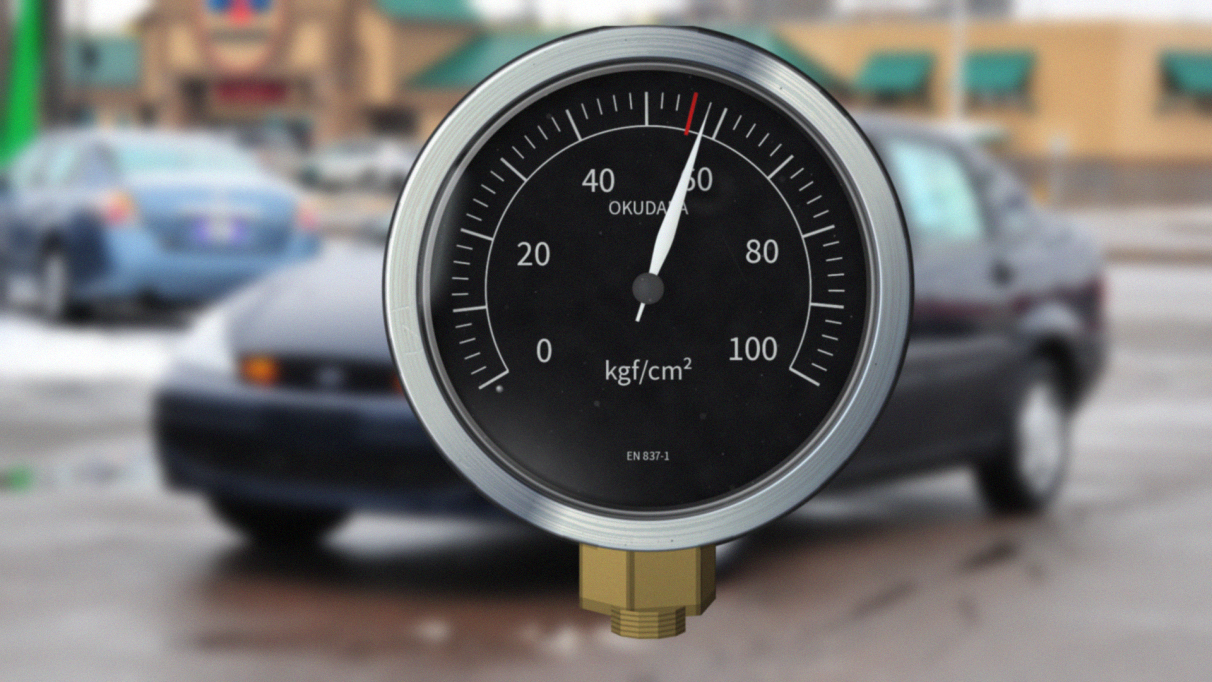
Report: **58** kg/cm²
